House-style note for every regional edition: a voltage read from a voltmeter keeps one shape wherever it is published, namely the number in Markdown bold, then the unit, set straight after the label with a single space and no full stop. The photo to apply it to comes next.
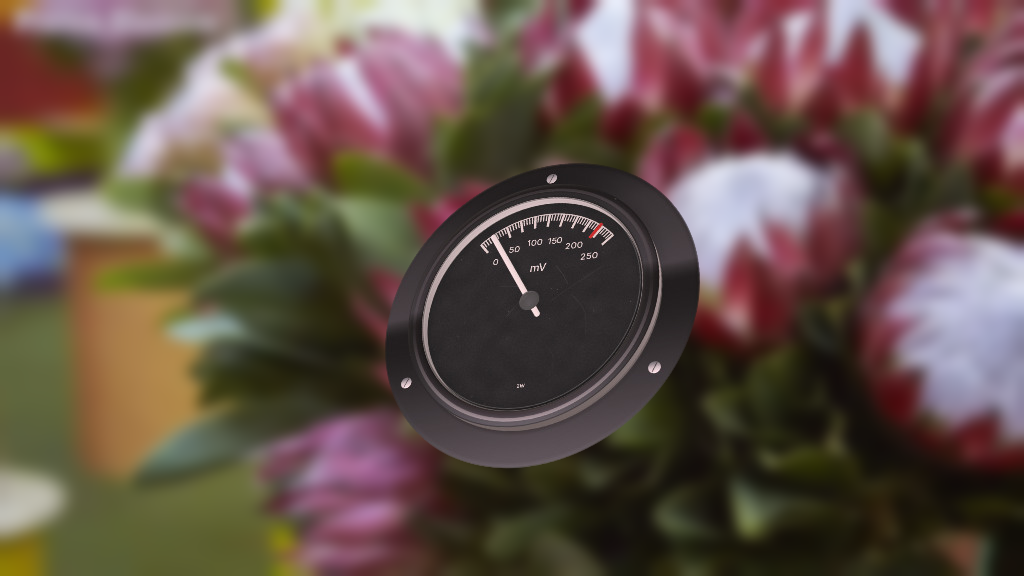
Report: **25** mV
